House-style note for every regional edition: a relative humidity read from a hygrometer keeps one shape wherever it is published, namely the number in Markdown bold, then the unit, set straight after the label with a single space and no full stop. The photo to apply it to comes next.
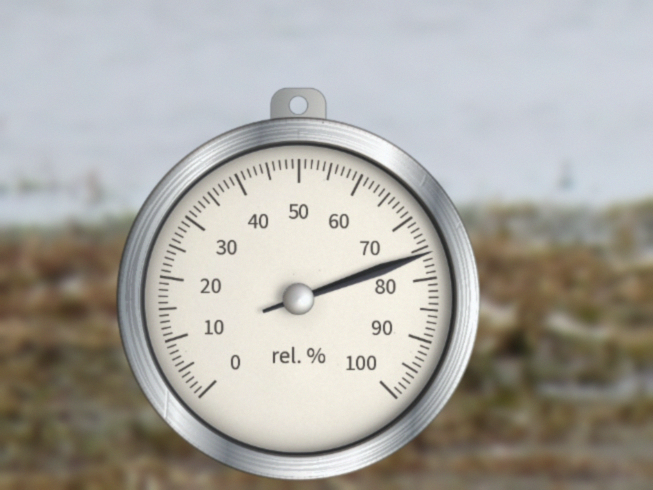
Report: **76** %
